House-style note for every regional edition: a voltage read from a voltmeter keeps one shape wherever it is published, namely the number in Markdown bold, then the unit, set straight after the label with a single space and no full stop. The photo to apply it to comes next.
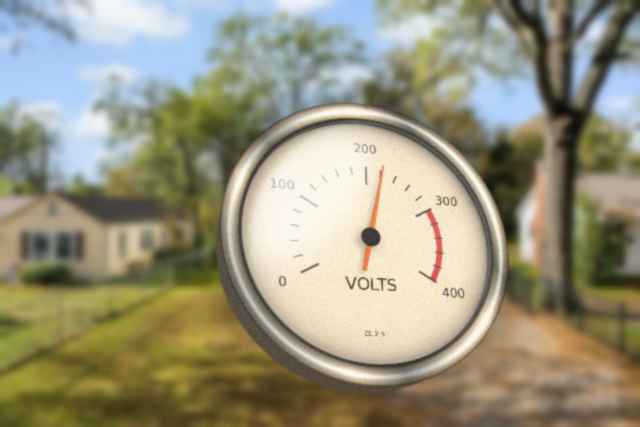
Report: **220** V
